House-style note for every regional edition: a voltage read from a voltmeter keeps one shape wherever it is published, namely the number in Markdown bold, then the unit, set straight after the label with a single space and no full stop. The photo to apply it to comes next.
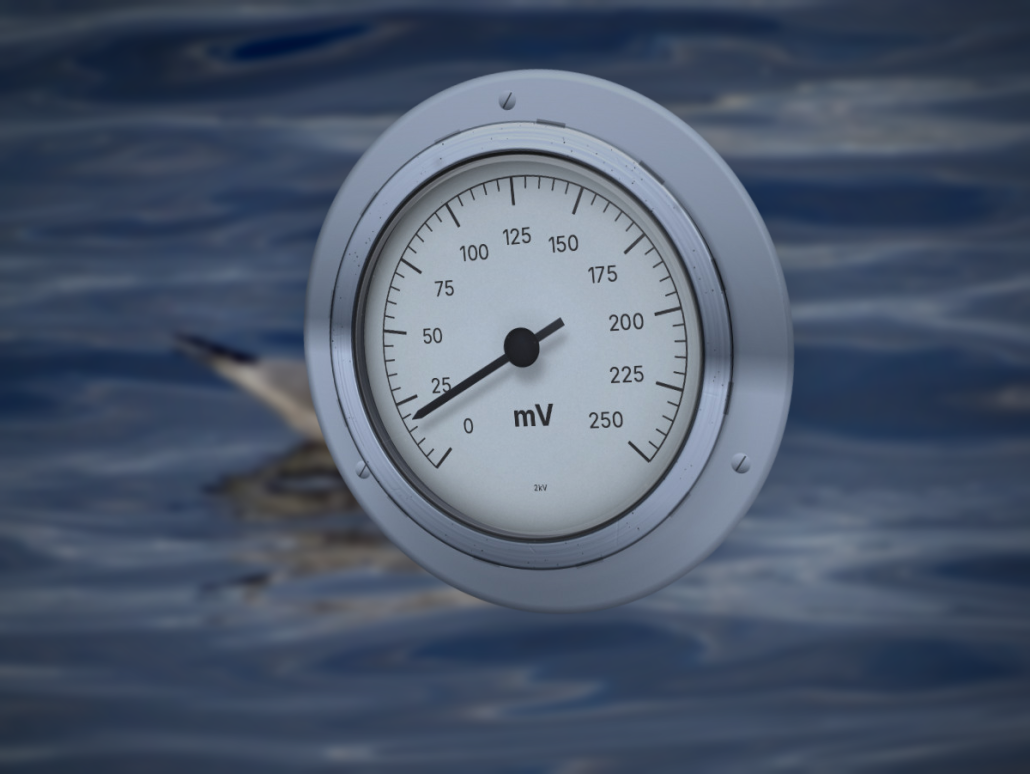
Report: **17.5** mV
